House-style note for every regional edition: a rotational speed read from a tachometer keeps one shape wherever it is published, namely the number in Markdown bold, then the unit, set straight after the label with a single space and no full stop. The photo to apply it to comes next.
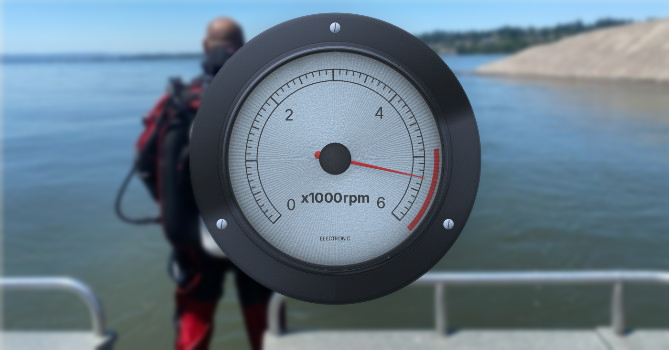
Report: **5300** rpm
